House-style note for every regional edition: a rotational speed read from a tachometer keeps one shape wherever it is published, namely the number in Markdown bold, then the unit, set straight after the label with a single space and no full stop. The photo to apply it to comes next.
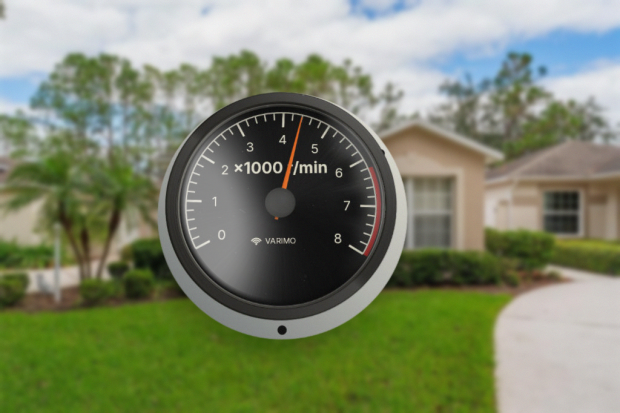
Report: **4400** rpm
